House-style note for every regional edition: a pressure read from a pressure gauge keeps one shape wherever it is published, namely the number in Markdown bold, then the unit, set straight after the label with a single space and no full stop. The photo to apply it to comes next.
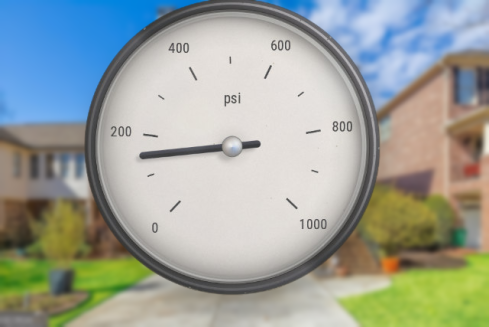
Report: **150** psi
